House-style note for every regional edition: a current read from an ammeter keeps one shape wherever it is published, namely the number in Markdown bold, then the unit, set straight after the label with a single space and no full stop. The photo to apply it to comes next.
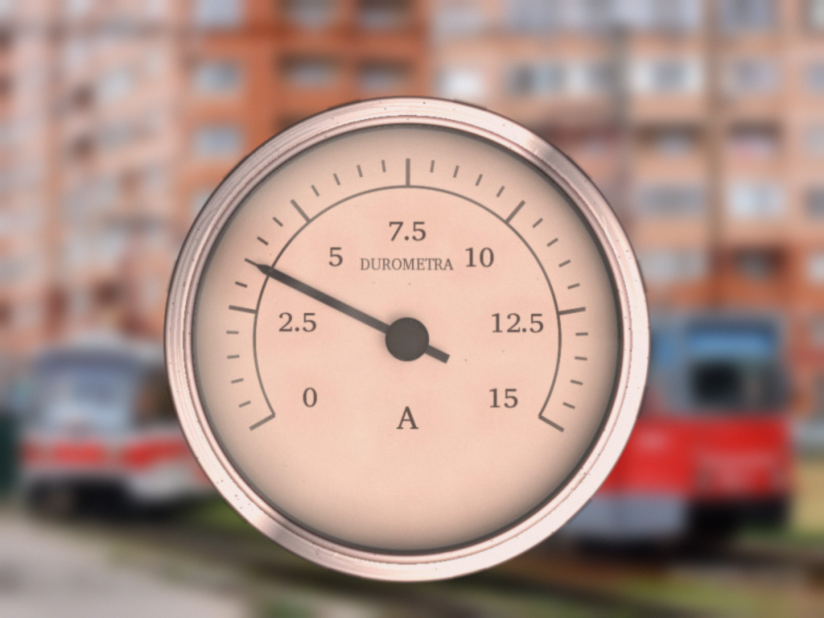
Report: **3.5** A
